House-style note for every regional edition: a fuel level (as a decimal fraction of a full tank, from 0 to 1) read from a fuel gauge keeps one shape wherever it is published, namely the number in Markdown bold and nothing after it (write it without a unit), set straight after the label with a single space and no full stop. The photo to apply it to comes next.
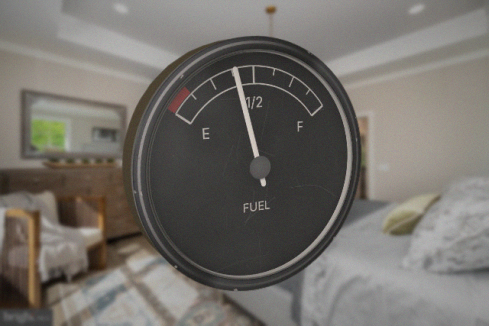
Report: **0.375**
